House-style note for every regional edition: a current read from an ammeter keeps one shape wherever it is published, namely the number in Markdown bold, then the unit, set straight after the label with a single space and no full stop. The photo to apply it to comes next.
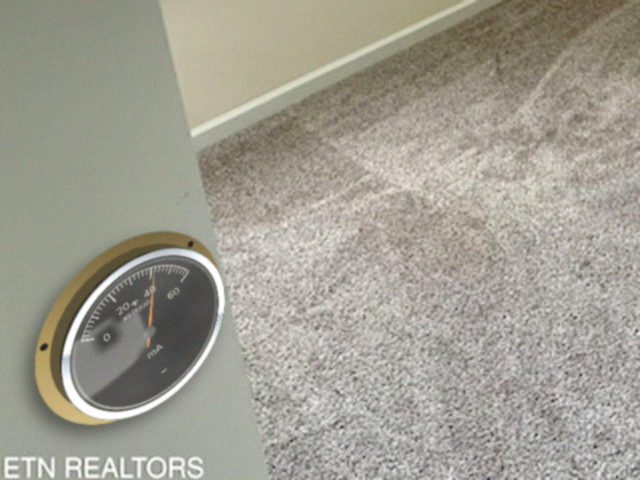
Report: **40** mA
